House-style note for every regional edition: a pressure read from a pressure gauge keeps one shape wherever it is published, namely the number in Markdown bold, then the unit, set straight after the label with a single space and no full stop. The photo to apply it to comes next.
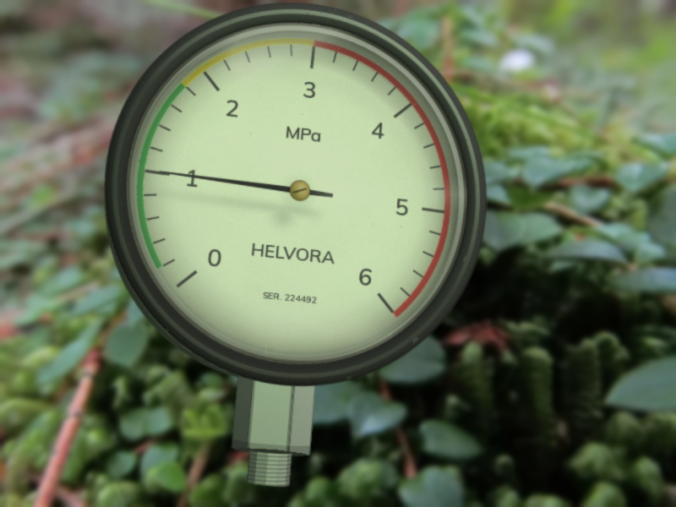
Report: **1** MPa
